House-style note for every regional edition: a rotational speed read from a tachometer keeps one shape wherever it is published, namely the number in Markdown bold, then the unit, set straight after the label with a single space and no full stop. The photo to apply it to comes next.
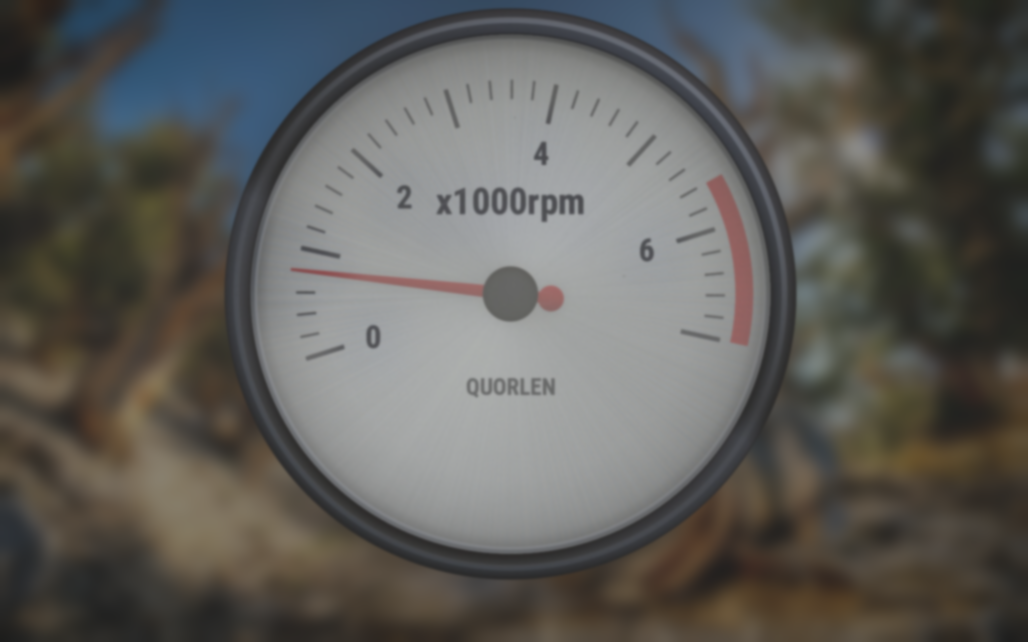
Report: **800** rpm
